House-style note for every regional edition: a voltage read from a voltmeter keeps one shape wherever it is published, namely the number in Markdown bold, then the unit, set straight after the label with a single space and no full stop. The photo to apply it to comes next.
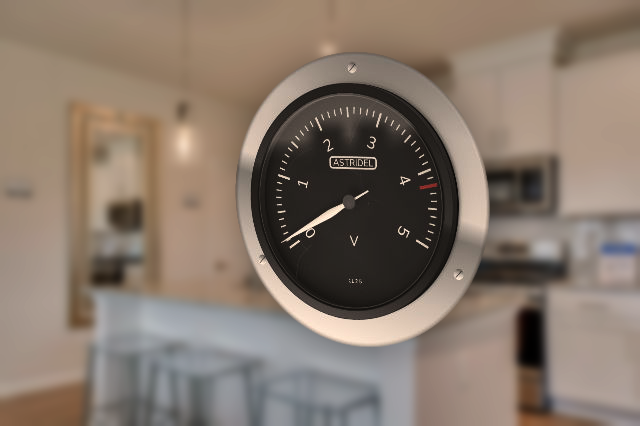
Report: **0.1** V
